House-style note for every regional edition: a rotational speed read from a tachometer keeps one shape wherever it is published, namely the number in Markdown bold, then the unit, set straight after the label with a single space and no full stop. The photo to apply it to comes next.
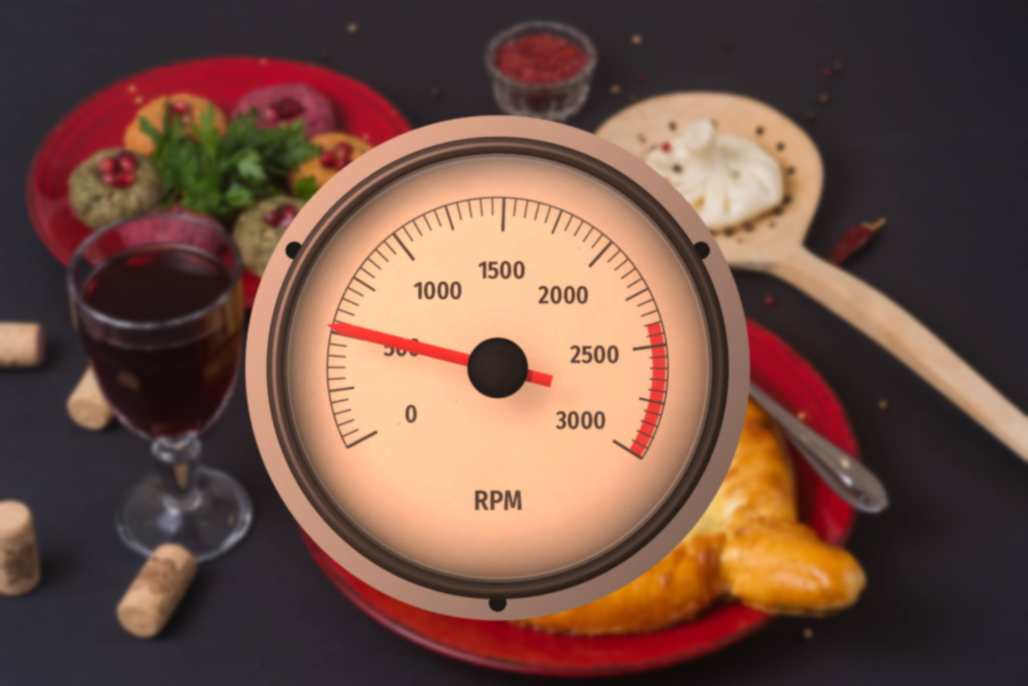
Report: **525** rpm
